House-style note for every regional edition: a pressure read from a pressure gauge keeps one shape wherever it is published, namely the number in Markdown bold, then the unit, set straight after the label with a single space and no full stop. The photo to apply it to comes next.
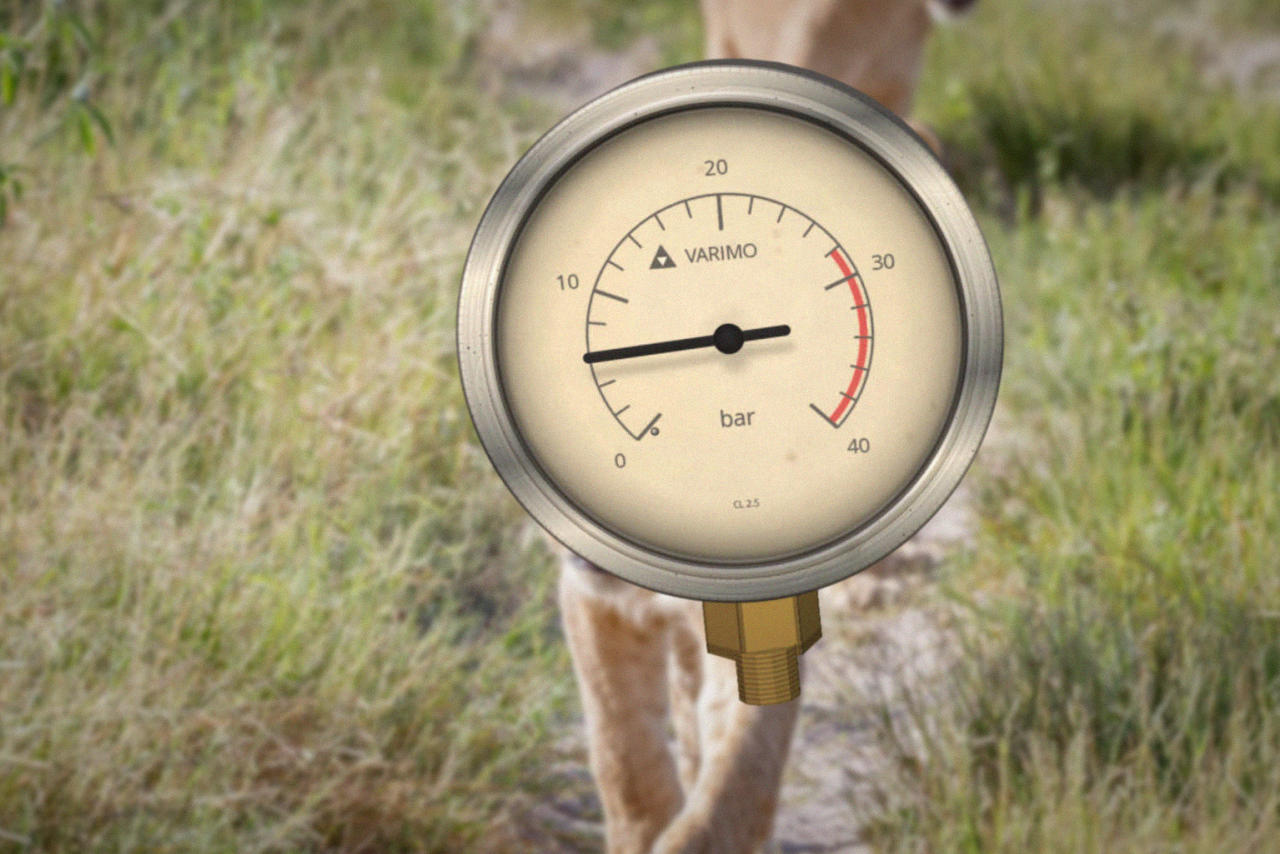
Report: **6** bar
